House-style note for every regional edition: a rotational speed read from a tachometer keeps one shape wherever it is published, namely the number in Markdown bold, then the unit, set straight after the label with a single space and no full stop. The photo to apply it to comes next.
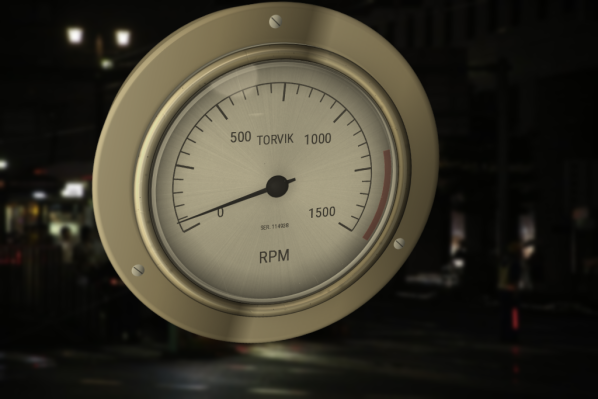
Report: **50** rpm
